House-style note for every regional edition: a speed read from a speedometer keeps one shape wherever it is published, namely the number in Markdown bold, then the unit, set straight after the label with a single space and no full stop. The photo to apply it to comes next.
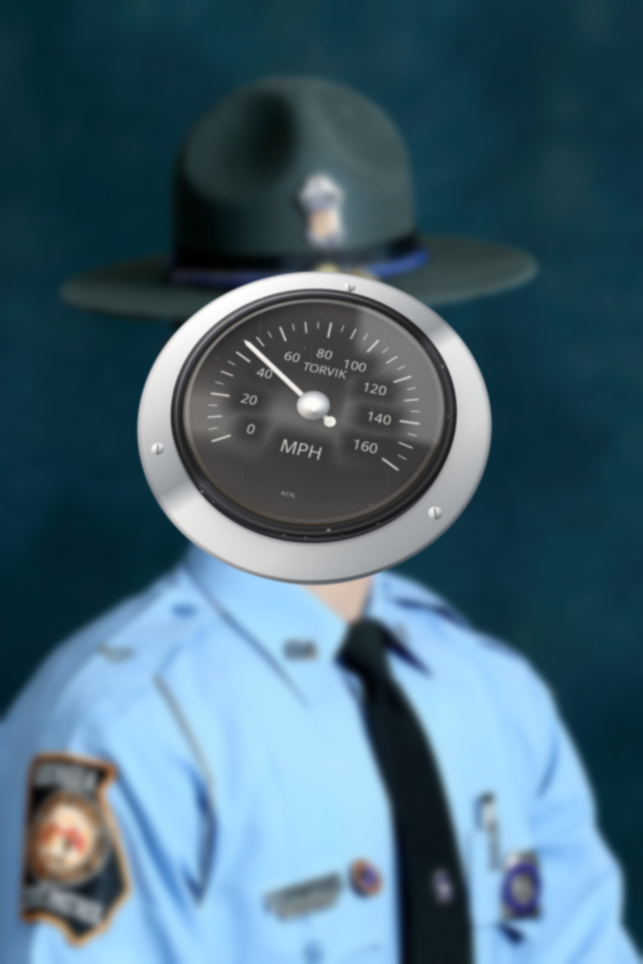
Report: **45** mph
